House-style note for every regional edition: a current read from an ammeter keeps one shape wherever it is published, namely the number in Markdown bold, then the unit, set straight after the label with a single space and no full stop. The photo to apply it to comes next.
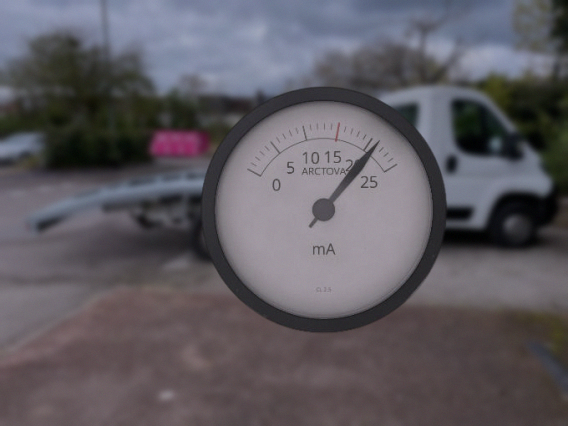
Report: **21** mA
